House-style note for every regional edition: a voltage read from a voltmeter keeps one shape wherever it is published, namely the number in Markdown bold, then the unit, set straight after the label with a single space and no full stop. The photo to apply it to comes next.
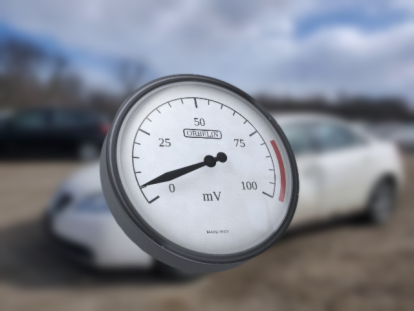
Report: **5** mV
